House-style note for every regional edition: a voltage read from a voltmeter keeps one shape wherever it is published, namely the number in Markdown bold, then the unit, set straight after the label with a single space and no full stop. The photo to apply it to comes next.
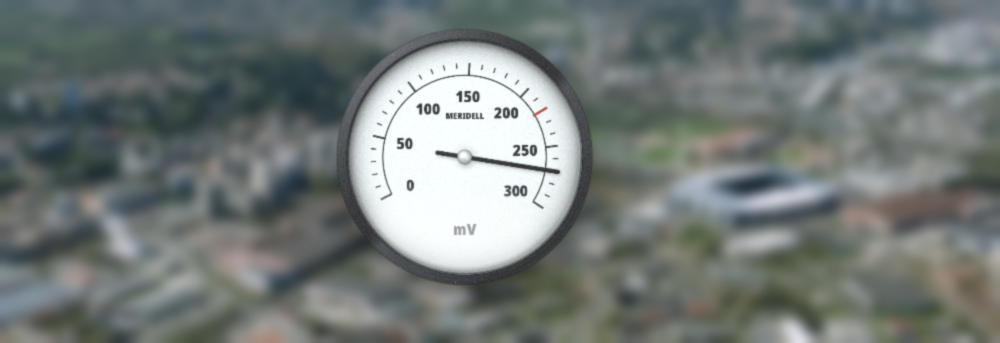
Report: **270** mV
